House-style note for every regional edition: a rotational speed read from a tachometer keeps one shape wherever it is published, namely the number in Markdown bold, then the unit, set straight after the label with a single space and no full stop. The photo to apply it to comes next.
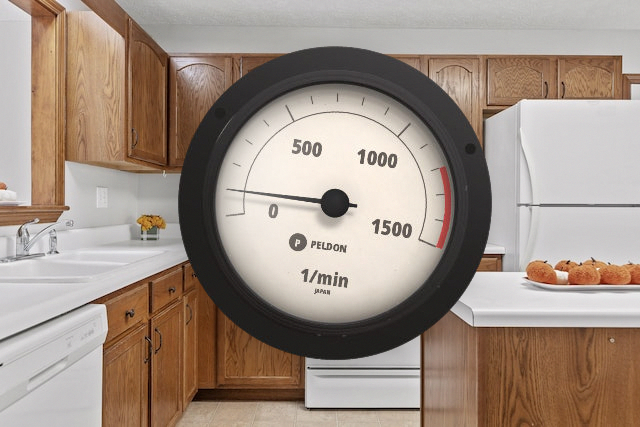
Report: **100** rpm
